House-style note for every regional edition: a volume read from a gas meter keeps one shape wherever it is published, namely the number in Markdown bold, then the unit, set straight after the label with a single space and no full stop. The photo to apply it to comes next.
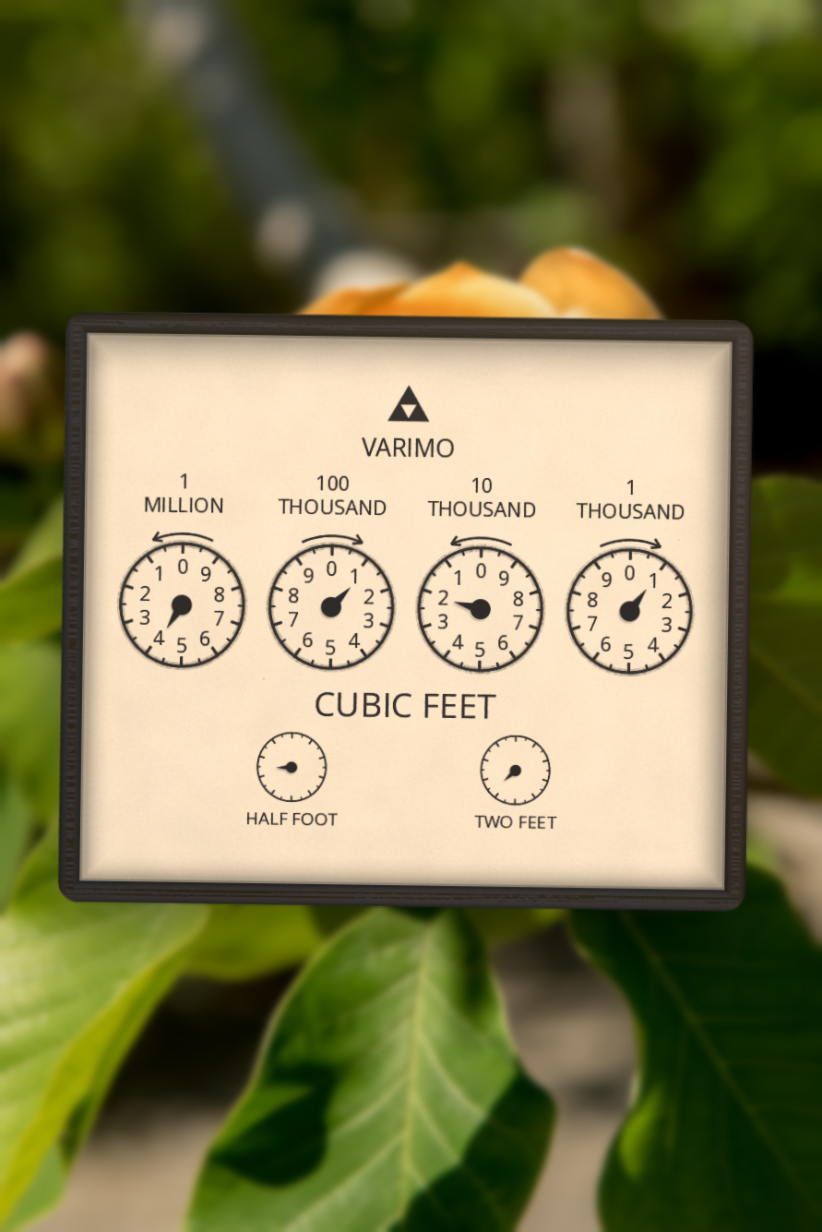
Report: **412100** ft³
